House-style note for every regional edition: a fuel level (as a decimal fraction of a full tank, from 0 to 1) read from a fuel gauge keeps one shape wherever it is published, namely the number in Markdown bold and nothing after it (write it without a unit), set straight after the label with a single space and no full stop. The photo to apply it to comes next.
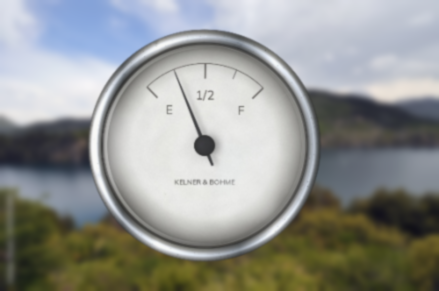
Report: **0.25**
